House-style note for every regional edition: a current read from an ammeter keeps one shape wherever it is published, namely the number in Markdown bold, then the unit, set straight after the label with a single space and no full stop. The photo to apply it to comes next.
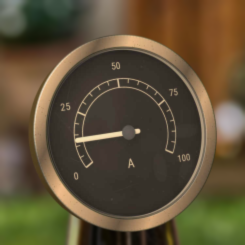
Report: **12.5** A
